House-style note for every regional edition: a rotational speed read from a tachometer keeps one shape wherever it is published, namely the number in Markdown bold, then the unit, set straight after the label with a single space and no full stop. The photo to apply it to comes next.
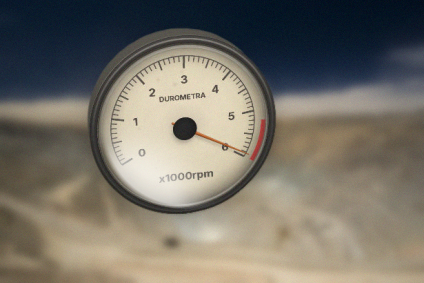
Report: **5900** rpm
